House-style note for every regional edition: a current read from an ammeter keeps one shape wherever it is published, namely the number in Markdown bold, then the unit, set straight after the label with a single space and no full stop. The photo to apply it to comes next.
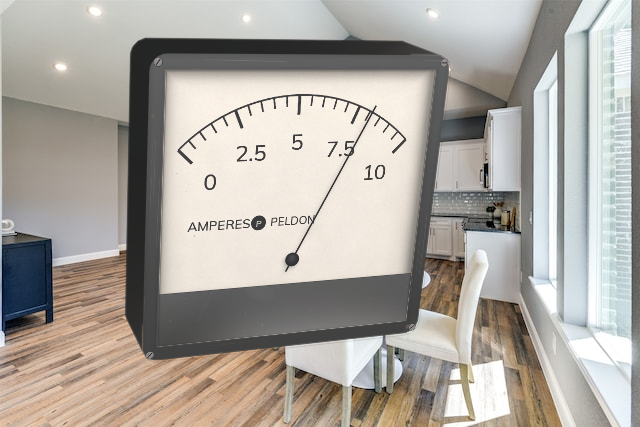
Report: **8** A
